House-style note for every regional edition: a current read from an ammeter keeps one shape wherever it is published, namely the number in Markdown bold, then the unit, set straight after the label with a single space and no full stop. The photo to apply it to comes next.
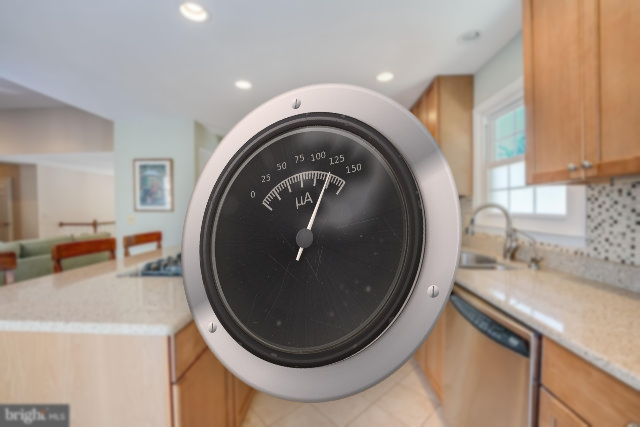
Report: **125** µA
